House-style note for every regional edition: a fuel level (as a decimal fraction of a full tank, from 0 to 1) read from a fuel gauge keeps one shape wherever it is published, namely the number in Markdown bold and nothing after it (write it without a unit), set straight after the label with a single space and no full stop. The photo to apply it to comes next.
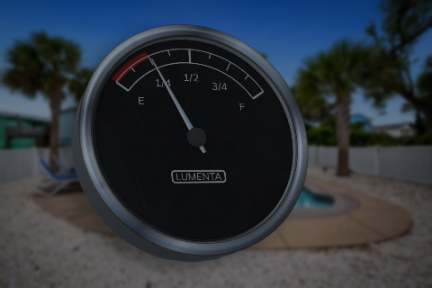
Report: **0.25**
